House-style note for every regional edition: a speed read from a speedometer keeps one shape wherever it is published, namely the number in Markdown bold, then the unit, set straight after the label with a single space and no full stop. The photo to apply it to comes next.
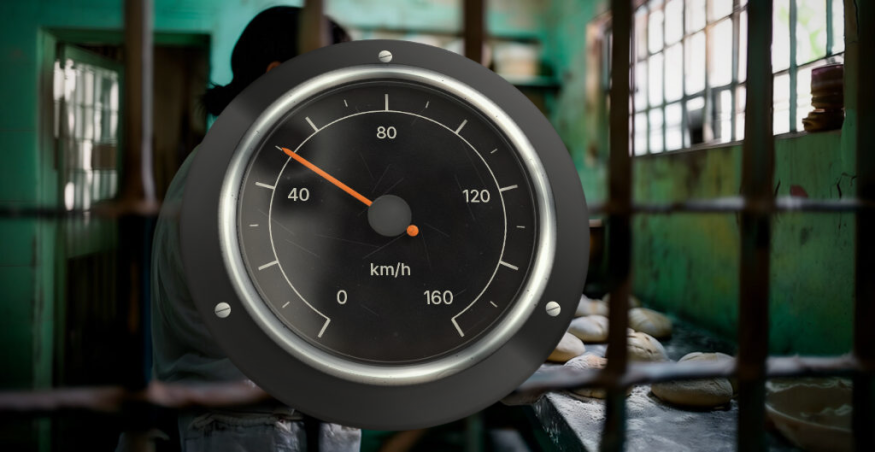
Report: **50** km/h
